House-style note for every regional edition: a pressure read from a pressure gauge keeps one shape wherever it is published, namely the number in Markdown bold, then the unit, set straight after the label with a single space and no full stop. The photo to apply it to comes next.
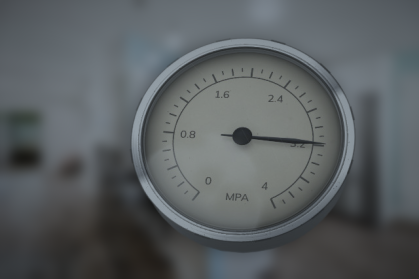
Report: **3.2** MPa
